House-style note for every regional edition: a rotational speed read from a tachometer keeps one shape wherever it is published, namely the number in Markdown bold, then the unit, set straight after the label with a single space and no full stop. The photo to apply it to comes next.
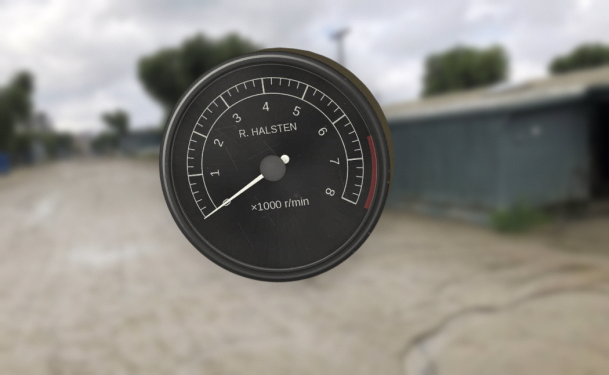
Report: **0** rpm
